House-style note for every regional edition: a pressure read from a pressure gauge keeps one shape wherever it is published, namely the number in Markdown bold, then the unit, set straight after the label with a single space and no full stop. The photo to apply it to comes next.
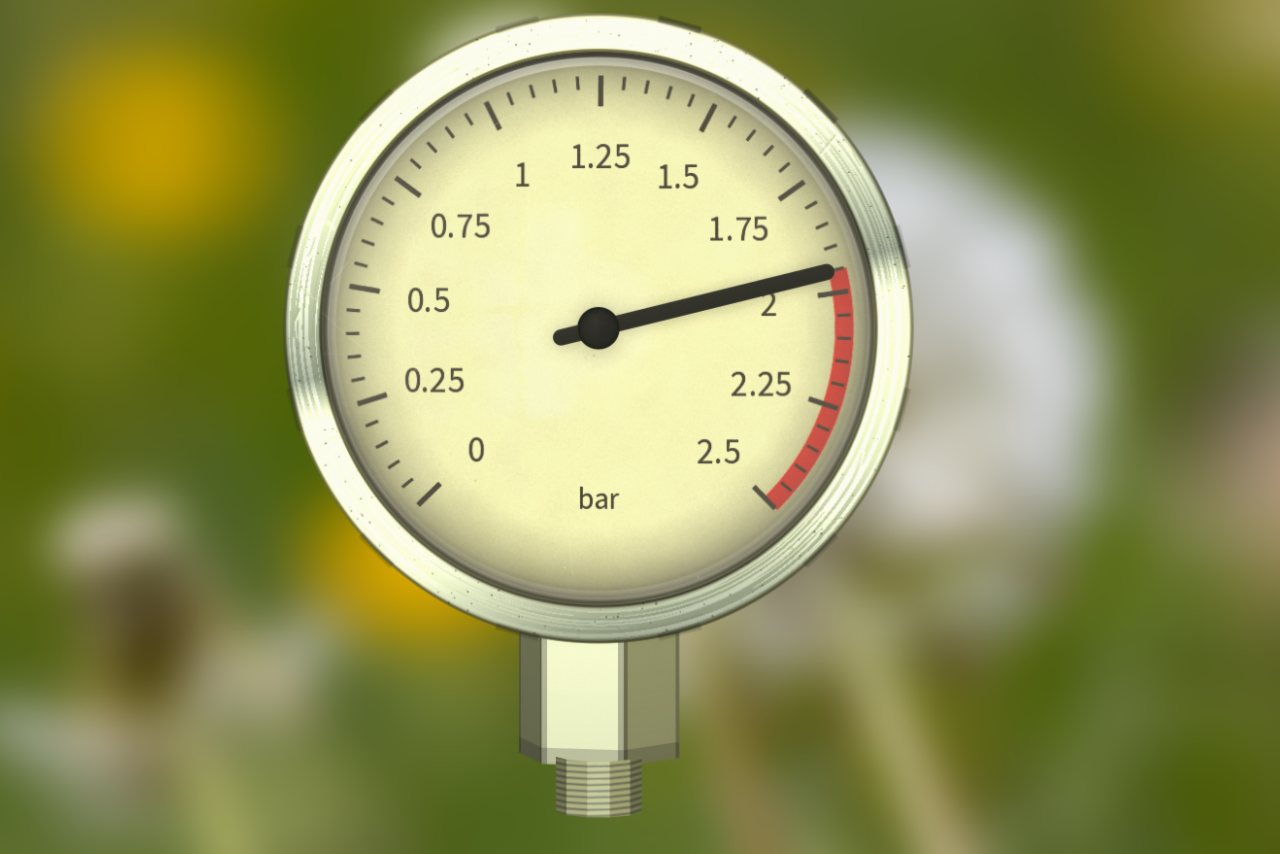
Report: **1.95** bar
